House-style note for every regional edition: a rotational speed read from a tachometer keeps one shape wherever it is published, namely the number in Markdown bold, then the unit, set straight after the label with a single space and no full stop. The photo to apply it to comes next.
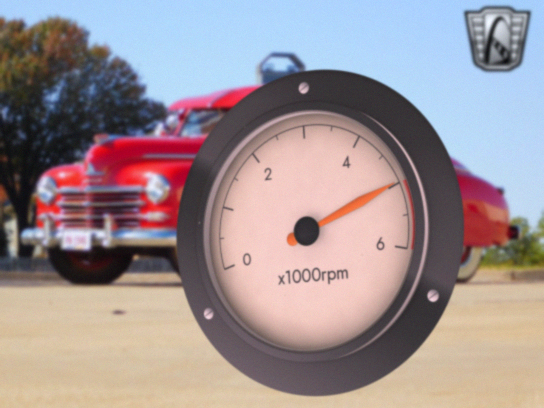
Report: **5000** rpm
